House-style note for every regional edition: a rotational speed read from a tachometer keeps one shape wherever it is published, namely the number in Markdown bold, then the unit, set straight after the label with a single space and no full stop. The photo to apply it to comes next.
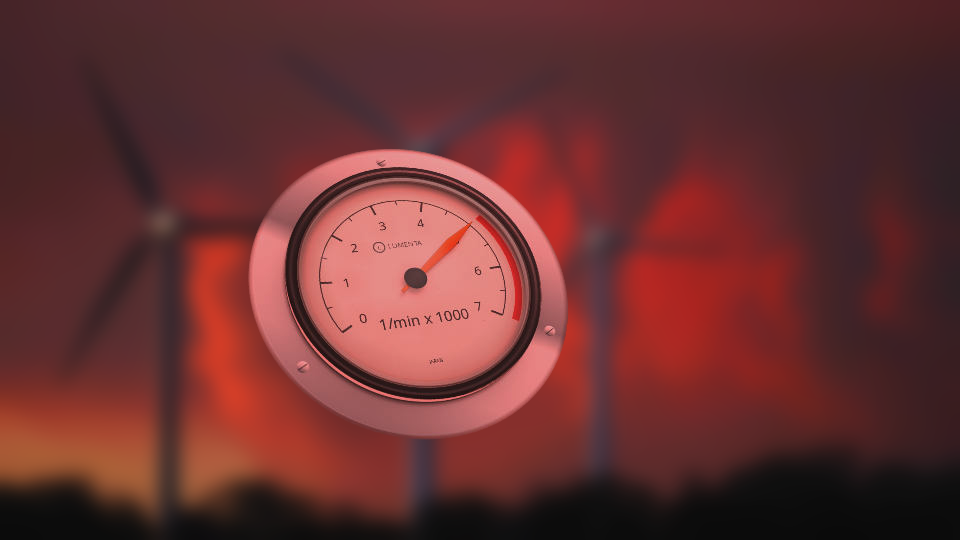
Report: **5000** rpm
